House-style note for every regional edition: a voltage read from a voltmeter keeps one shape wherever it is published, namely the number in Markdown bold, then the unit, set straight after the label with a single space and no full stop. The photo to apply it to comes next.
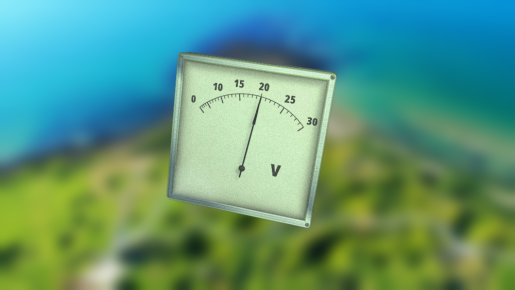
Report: **20** V
